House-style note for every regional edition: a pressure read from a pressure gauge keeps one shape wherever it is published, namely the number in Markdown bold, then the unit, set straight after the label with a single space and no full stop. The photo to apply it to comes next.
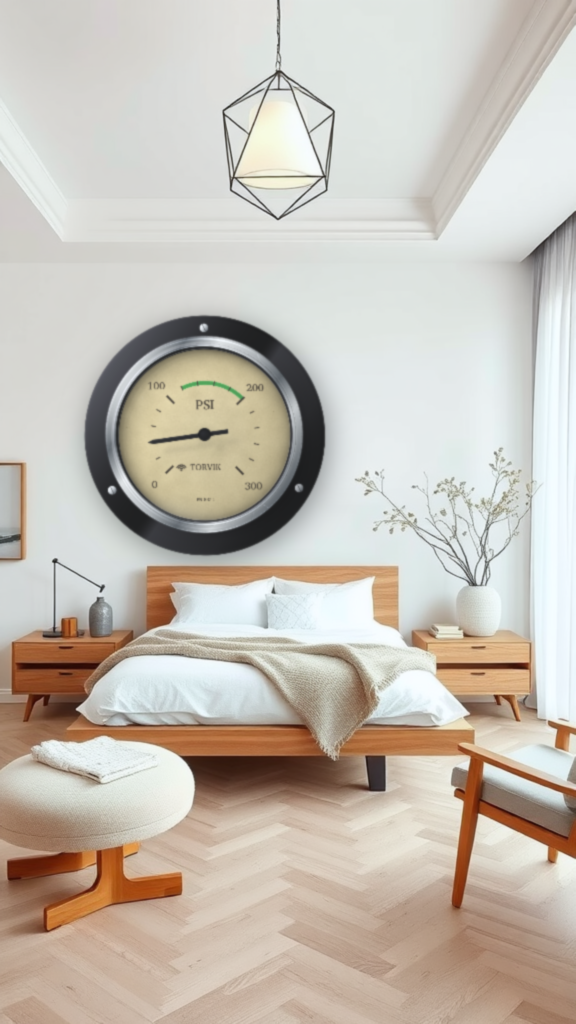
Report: **40** psi
